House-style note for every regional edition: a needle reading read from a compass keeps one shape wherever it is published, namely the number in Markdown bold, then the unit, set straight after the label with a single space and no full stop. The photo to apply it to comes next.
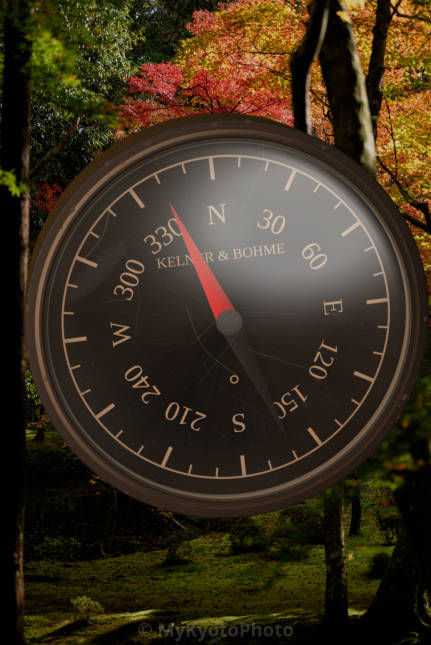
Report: **340** °
